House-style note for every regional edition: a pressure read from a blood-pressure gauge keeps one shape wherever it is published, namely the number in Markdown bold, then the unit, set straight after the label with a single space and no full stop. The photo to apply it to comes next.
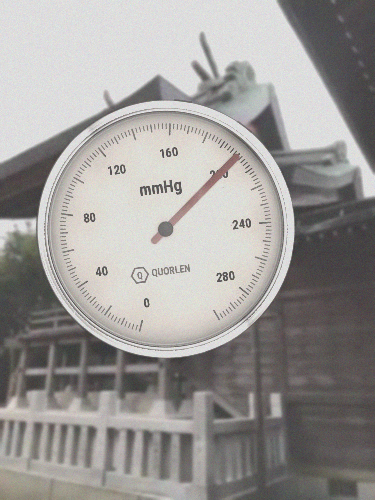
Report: **200** mmHg
